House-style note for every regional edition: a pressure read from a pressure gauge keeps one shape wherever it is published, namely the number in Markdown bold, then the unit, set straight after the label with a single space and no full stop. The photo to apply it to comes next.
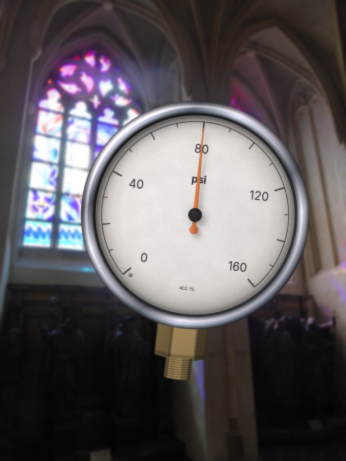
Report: **80** psi
